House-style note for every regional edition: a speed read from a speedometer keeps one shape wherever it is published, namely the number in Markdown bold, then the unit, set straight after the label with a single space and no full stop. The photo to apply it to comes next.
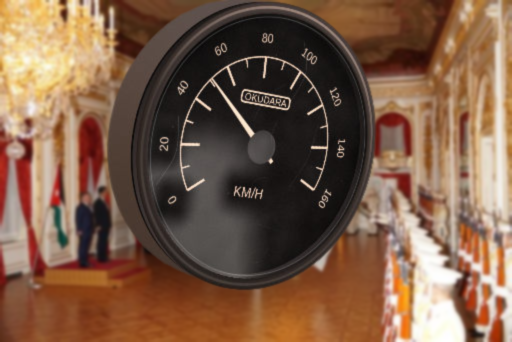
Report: **50** km/h
